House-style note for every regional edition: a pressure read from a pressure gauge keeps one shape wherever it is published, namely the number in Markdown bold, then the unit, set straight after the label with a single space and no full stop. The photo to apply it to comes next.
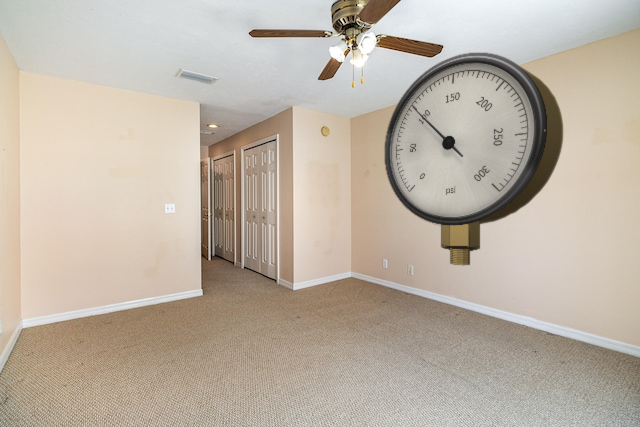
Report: **100** psi
